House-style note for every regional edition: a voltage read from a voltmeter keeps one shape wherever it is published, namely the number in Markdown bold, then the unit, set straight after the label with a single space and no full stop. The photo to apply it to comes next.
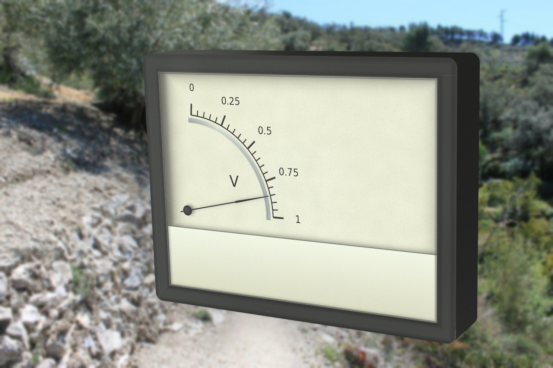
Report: **0.85** V
